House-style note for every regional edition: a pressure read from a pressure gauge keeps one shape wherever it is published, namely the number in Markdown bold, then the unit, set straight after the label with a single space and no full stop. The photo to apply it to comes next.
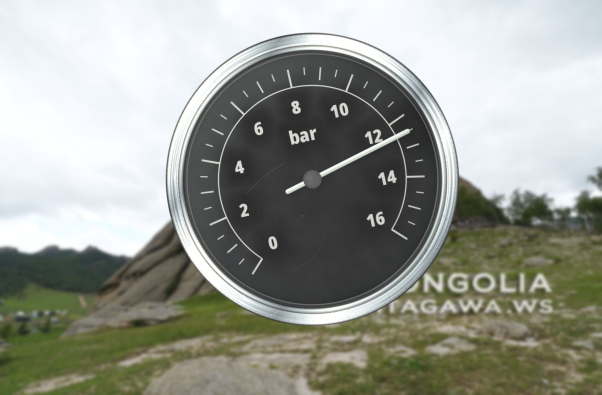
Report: **12.5** bar
